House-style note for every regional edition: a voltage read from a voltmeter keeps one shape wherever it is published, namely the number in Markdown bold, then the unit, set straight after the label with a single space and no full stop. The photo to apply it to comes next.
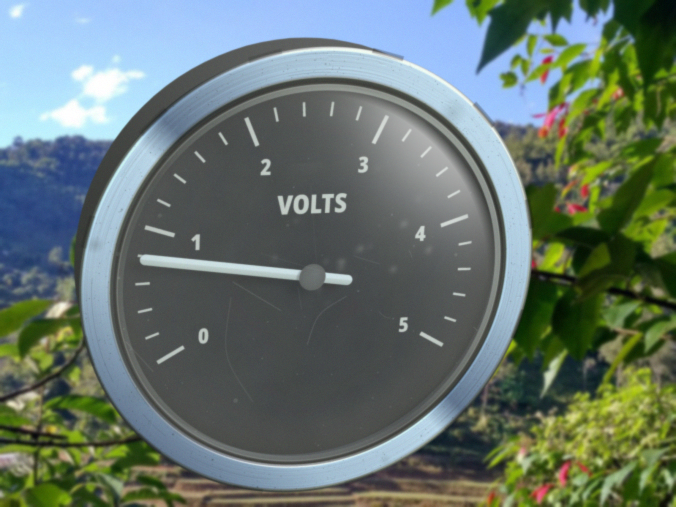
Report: **0.8** V
